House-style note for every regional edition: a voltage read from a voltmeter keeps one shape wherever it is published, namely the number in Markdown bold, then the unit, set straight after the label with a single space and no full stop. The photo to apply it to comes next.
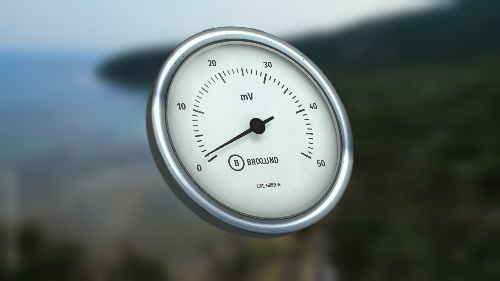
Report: **1** mV
